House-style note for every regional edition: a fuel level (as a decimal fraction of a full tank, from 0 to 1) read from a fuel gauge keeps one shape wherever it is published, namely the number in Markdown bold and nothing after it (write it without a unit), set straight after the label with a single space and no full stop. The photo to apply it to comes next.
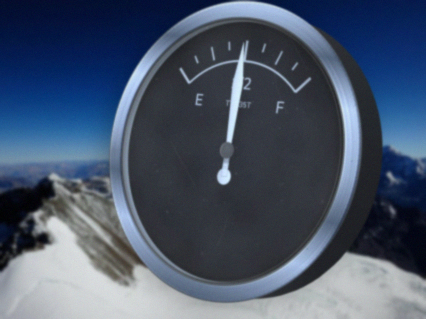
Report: **0.5**
